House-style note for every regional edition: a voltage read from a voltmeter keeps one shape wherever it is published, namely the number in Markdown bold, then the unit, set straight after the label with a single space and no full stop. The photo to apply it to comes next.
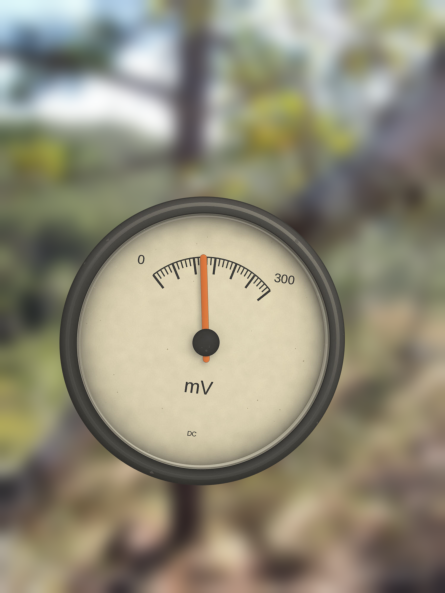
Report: **120** mV
